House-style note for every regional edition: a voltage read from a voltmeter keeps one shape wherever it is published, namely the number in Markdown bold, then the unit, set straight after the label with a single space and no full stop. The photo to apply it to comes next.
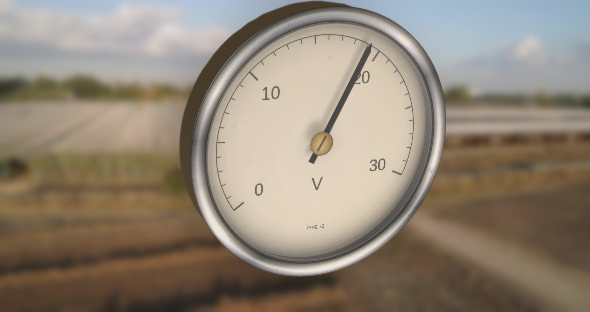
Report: **19** V
